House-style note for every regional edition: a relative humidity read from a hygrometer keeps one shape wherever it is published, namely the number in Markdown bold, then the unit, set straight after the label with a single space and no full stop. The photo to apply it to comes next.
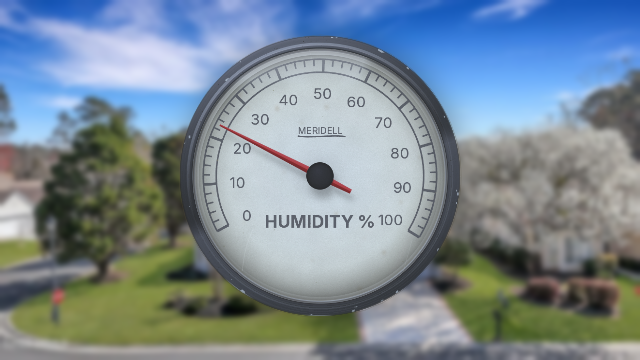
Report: **23** %
